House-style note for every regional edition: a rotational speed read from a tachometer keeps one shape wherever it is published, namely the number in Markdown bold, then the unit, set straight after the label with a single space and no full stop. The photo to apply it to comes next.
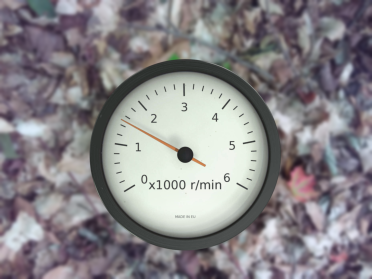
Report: **1500** rpm
